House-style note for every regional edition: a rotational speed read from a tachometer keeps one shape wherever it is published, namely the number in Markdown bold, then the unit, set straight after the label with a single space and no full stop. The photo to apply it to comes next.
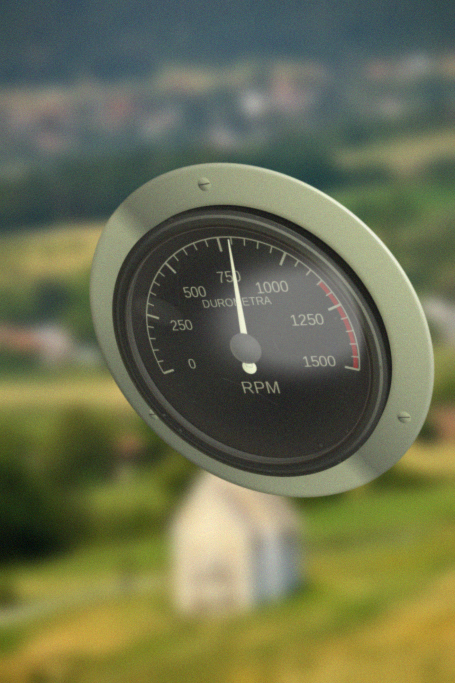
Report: **800** rpm
